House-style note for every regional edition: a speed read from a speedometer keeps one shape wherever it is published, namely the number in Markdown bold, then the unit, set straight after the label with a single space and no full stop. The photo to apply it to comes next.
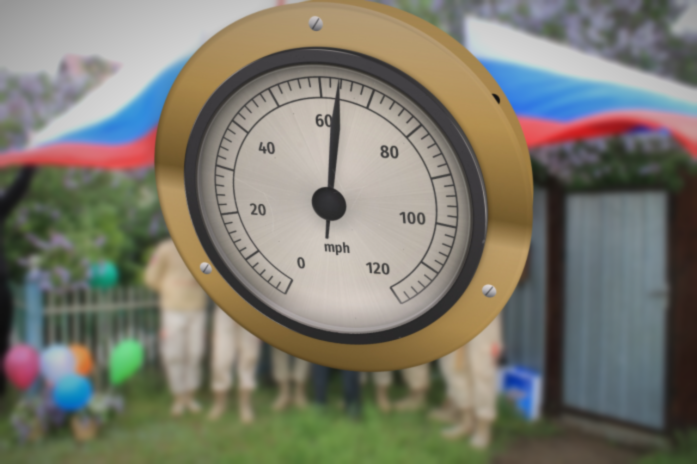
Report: **64** mph
